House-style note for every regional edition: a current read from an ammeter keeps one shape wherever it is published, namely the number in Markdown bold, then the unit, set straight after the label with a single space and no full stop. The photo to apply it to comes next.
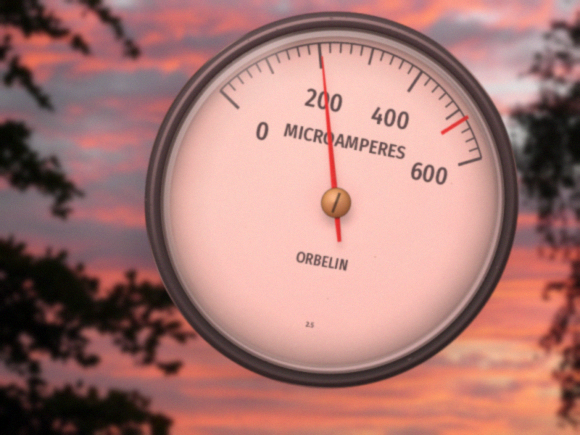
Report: **200** µA
